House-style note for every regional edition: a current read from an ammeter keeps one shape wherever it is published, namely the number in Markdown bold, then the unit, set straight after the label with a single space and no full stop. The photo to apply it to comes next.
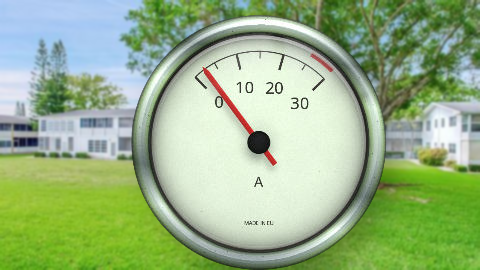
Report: **2.5** A
